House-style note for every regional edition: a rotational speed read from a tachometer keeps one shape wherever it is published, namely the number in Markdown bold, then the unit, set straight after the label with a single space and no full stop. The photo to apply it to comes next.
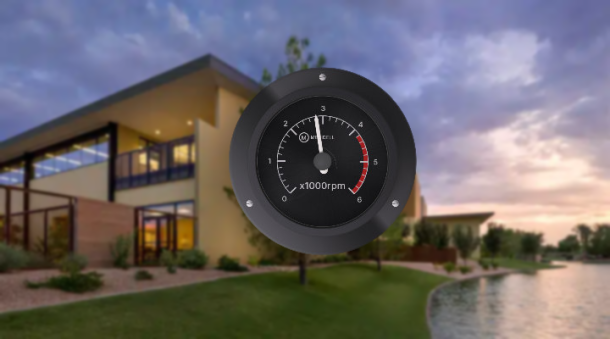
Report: **2800** rpm
